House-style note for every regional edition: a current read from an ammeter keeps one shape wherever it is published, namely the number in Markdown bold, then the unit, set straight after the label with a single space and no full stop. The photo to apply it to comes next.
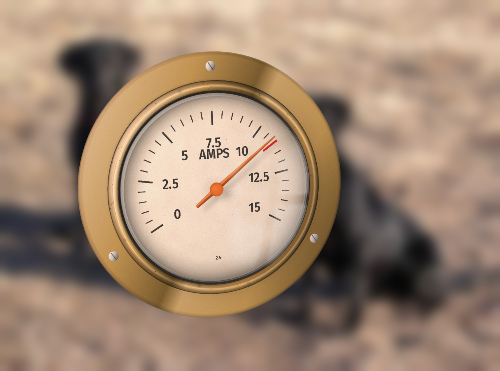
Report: **10.75** A
